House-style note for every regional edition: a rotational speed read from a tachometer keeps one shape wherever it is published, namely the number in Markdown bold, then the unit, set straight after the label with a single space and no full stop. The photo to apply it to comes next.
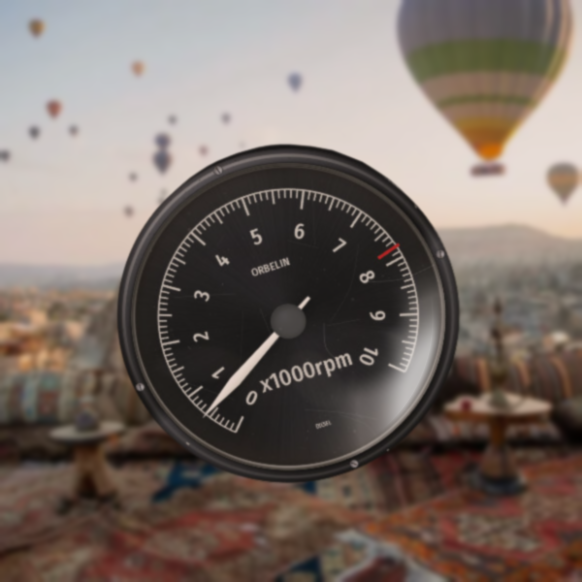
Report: **600** rpm
